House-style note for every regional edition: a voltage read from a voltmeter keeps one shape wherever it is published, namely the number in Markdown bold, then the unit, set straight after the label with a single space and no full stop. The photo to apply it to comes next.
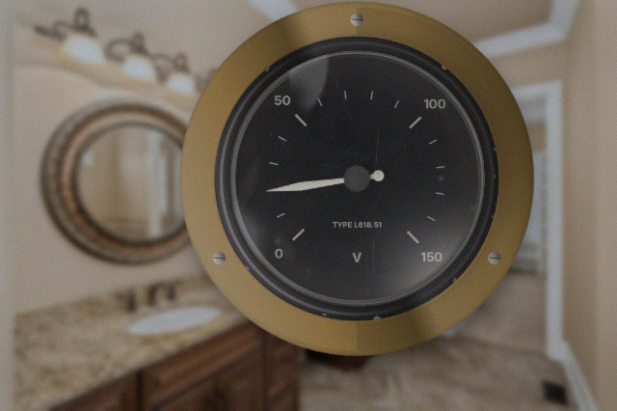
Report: **20** V
